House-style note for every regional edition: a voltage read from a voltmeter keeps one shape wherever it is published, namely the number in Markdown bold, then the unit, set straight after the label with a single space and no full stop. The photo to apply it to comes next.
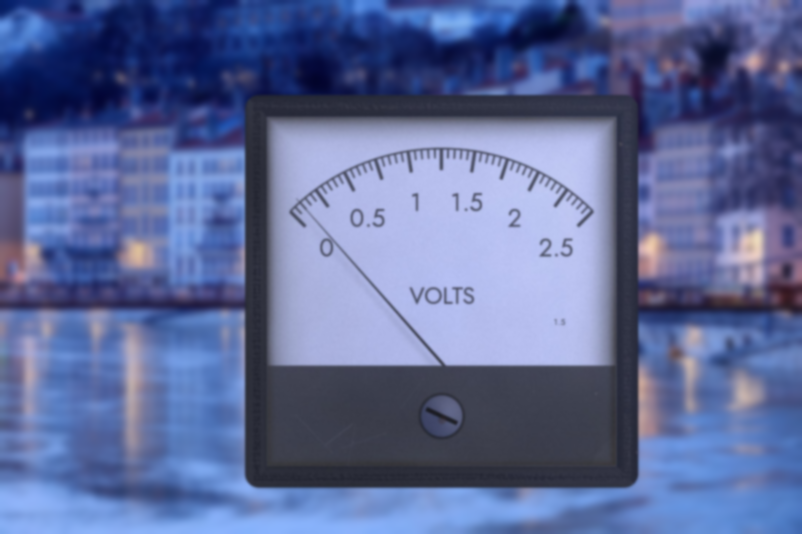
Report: **0.1** V
